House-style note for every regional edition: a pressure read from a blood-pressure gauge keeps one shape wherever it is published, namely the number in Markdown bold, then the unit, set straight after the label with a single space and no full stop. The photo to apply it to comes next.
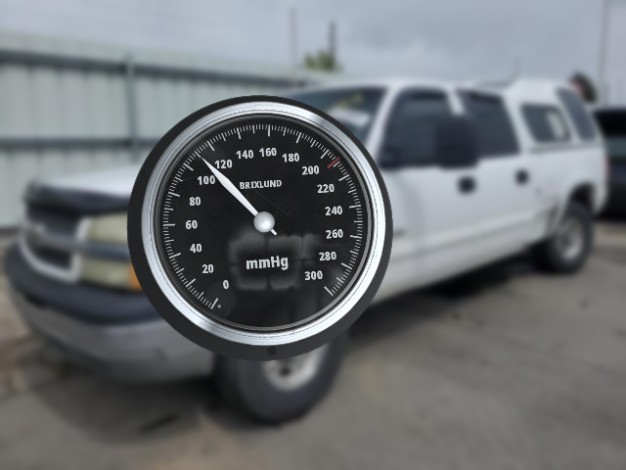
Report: **110** mmHg
